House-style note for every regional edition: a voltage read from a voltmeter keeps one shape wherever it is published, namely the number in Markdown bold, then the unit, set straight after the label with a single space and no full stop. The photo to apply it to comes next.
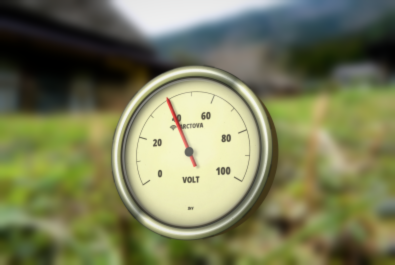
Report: **40** V
